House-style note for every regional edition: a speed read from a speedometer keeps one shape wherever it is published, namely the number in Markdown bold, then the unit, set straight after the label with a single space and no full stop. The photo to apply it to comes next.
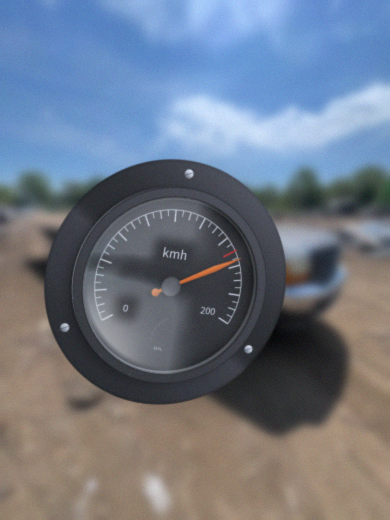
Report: **155** km/h
